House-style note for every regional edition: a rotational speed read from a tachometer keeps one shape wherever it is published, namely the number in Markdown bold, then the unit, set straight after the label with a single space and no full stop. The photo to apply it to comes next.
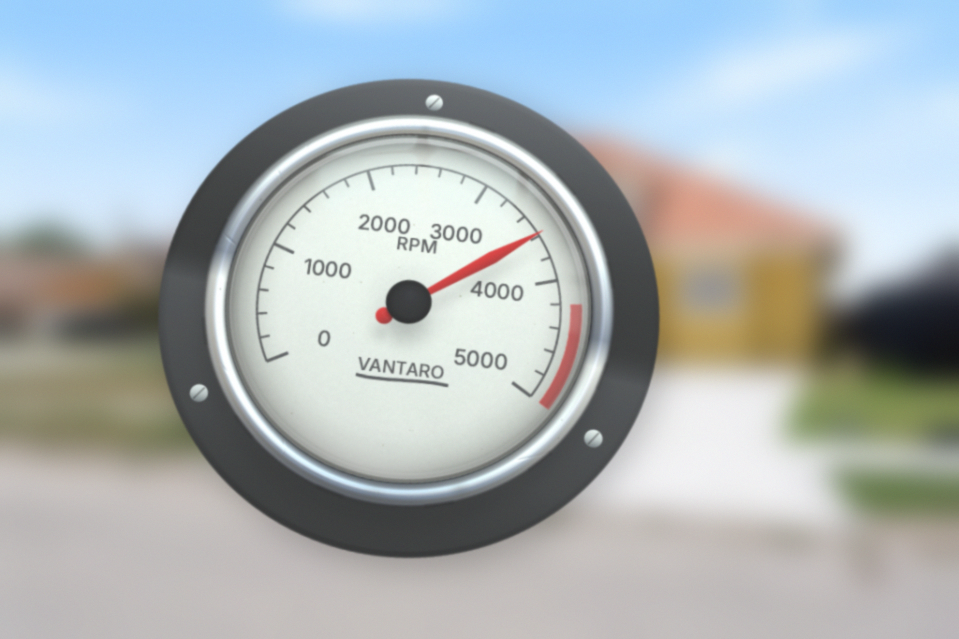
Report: **3600** rpm
